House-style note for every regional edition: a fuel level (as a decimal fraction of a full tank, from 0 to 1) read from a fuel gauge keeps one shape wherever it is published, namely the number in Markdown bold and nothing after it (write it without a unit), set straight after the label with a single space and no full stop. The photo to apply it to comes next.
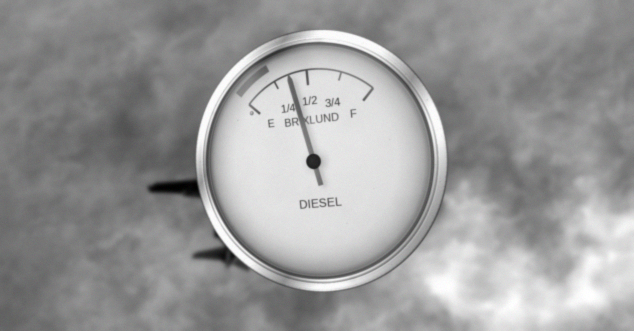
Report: **0.375**
